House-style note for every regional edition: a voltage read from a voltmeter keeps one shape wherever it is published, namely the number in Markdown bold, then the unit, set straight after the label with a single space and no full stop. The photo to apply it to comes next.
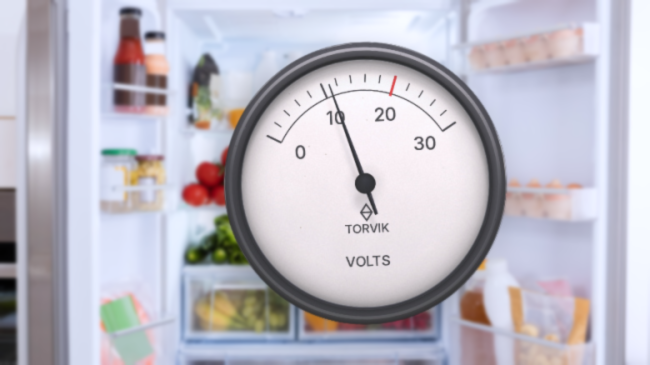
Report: **11** V
